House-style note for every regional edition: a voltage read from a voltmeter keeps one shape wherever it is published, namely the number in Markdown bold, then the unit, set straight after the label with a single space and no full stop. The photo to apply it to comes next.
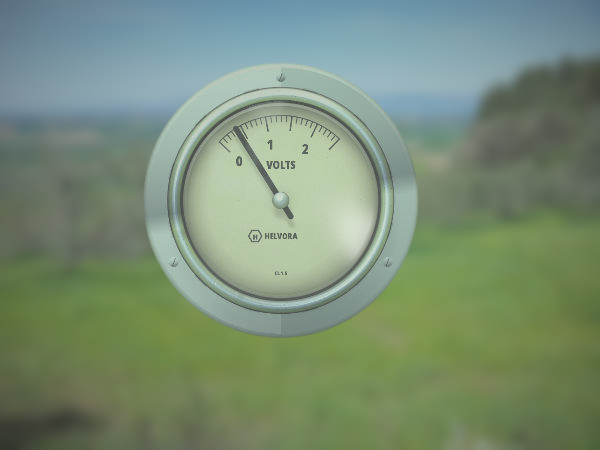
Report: **0.4** V
